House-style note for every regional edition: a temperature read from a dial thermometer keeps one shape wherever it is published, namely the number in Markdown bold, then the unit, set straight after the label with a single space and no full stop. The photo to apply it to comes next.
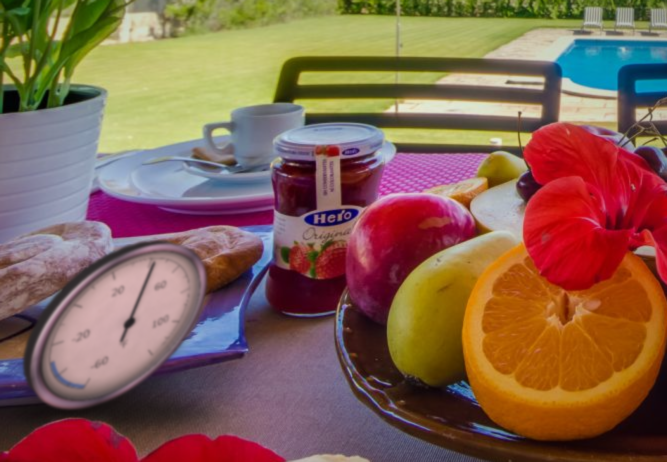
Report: **40** °F
